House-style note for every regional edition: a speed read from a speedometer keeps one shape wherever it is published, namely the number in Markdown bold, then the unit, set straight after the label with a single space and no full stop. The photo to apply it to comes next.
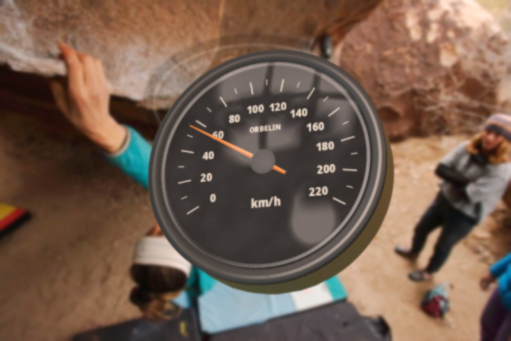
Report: **55** km/h
